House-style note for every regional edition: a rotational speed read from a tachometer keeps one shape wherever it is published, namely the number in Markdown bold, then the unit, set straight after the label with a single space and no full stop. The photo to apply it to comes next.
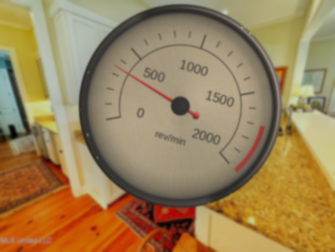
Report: **350** rpm
